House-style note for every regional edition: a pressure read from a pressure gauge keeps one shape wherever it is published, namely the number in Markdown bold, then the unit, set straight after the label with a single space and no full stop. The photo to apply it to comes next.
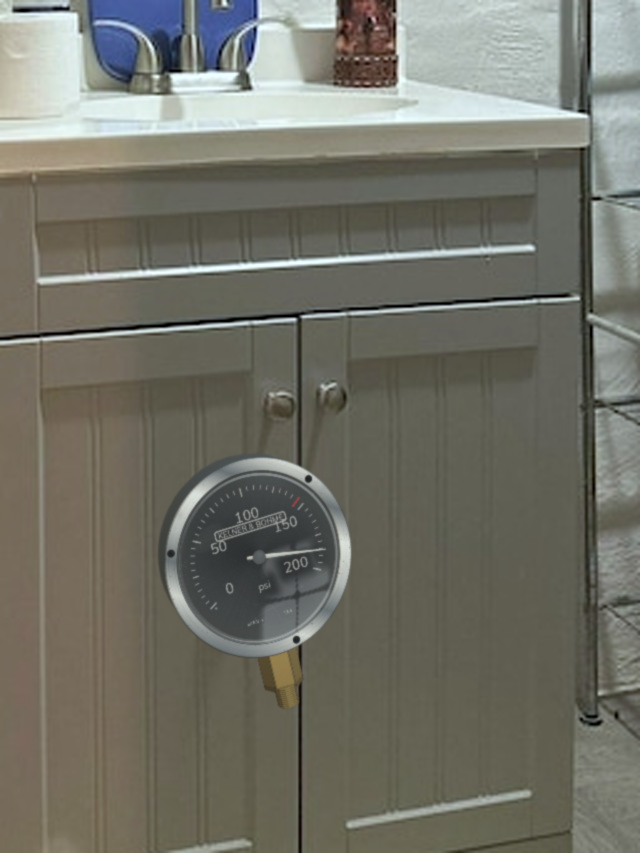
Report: **185** psi
